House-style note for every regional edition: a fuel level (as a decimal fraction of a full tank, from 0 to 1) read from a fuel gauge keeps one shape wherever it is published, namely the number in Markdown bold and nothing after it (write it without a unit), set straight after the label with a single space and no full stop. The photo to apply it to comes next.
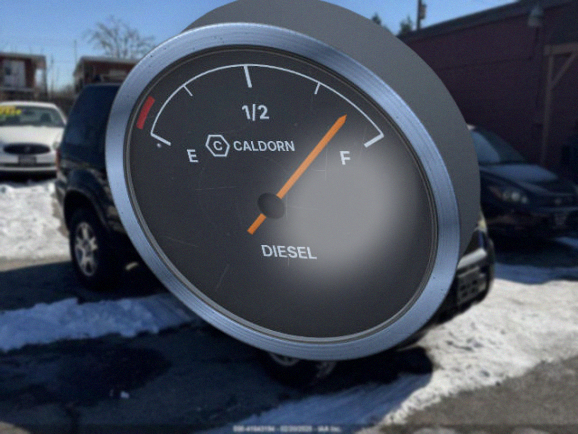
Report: **0.875**
